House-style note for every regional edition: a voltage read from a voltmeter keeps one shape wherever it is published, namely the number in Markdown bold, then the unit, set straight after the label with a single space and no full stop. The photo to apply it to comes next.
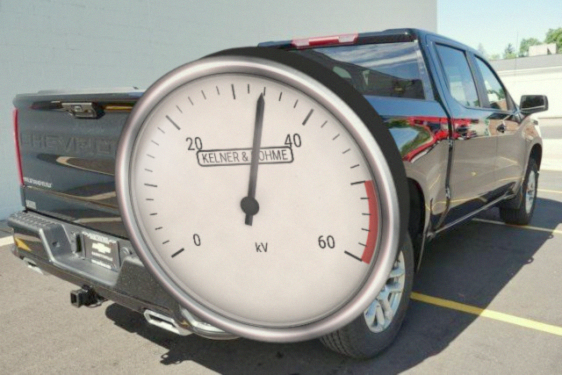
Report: **34** kV
